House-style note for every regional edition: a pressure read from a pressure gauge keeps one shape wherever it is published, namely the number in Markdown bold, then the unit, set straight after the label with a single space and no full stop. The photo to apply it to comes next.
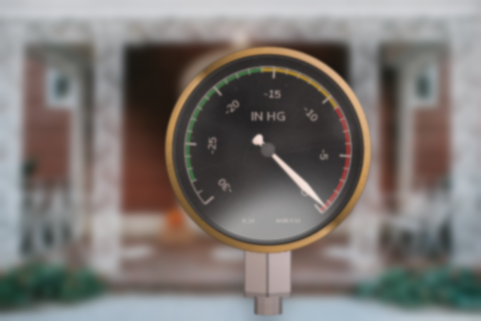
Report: **-0.5** inHg
